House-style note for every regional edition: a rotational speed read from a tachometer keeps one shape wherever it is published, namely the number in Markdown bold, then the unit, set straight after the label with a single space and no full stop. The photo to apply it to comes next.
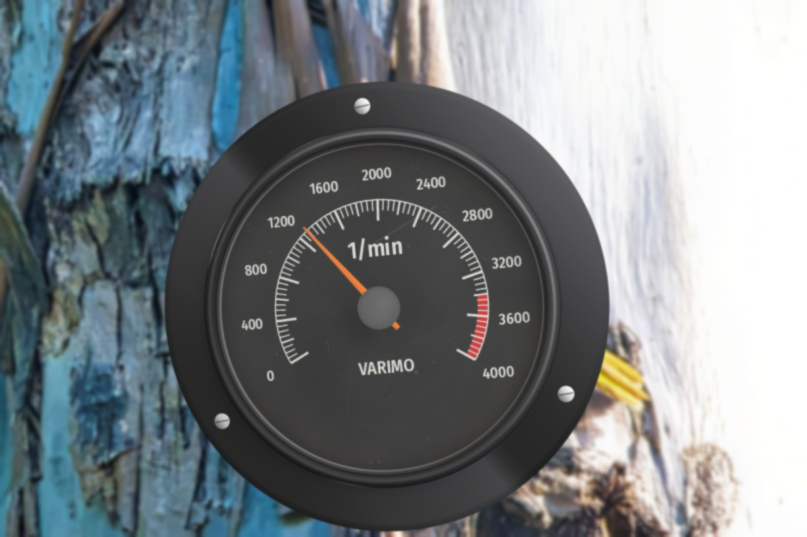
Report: **1300** rpm
